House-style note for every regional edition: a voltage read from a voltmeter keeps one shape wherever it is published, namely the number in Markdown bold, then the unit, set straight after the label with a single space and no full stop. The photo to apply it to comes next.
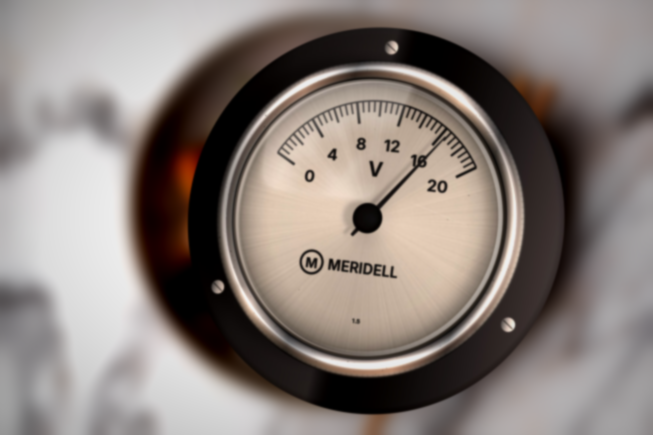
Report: **16.5** V
